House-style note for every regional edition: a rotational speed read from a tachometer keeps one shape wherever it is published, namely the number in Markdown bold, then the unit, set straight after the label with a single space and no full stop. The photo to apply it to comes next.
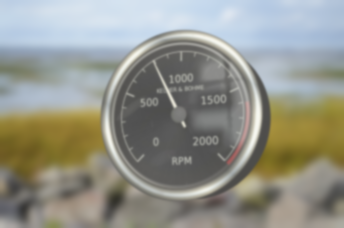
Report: **800** rpm
